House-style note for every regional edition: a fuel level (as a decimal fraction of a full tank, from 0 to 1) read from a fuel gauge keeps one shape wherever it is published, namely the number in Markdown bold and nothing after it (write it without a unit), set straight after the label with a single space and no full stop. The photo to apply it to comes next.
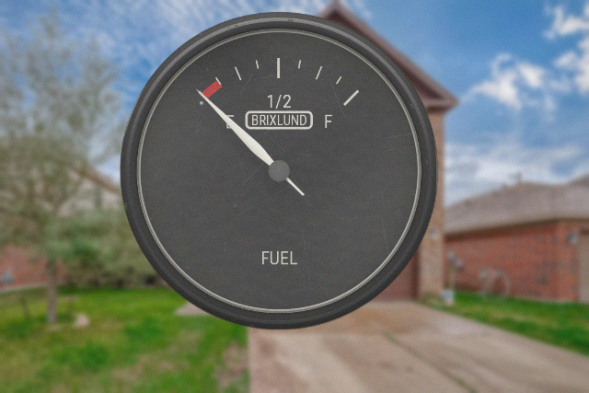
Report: **0**
